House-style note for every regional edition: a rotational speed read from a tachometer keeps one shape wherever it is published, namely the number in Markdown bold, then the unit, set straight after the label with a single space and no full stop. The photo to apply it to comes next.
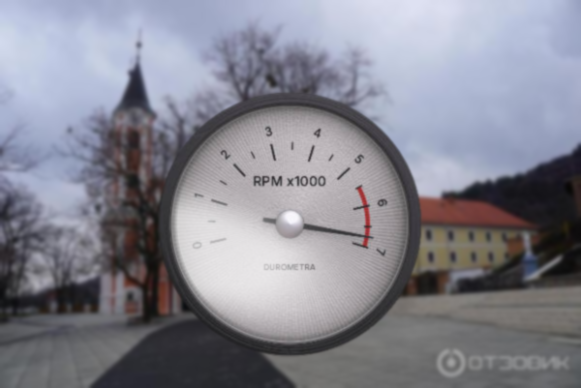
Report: **6750** rpm
